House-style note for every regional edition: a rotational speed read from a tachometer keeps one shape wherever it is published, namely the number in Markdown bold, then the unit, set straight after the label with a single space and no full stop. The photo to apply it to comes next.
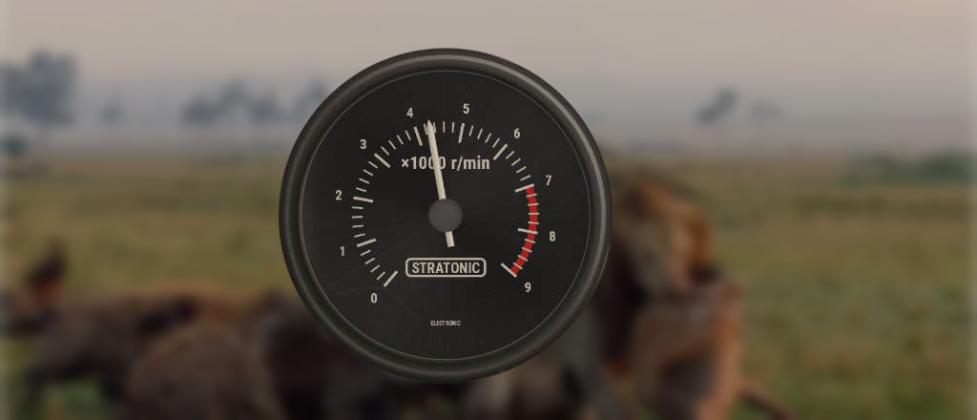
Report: **4300** rpm
